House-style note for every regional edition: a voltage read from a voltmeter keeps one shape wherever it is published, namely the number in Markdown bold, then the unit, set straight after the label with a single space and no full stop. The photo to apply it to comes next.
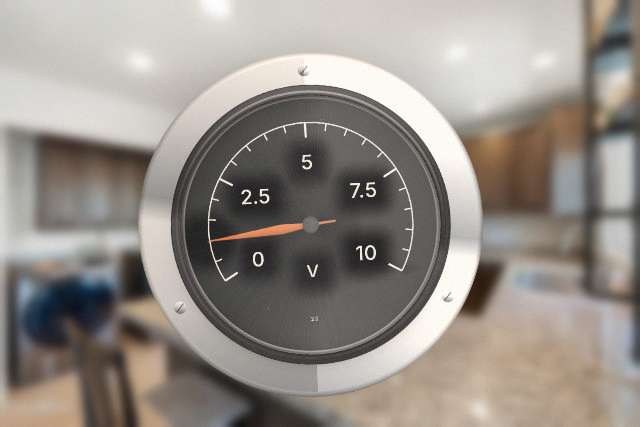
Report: **1** V
